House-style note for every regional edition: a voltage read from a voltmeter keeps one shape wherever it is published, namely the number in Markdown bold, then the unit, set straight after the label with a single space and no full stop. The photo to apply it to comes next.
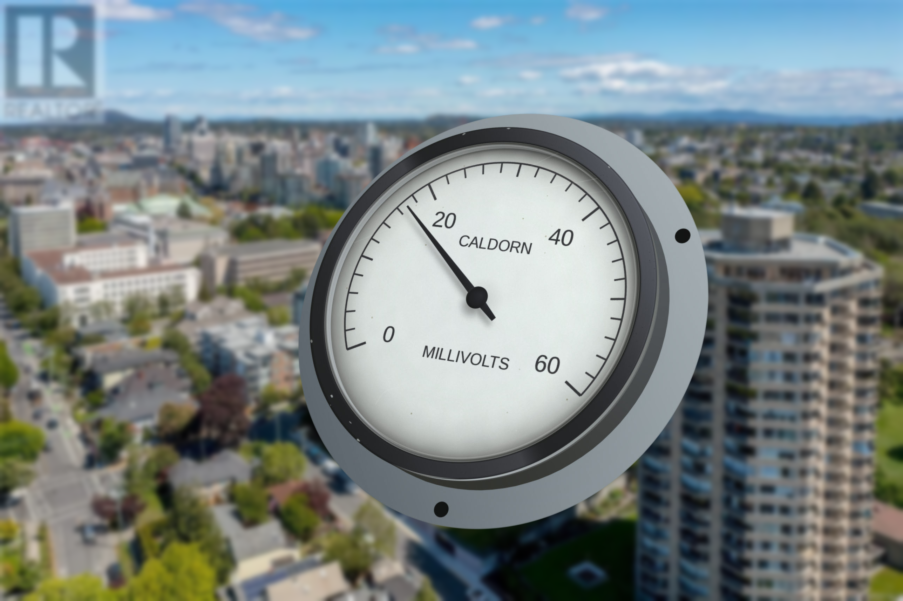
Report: **17** mV
